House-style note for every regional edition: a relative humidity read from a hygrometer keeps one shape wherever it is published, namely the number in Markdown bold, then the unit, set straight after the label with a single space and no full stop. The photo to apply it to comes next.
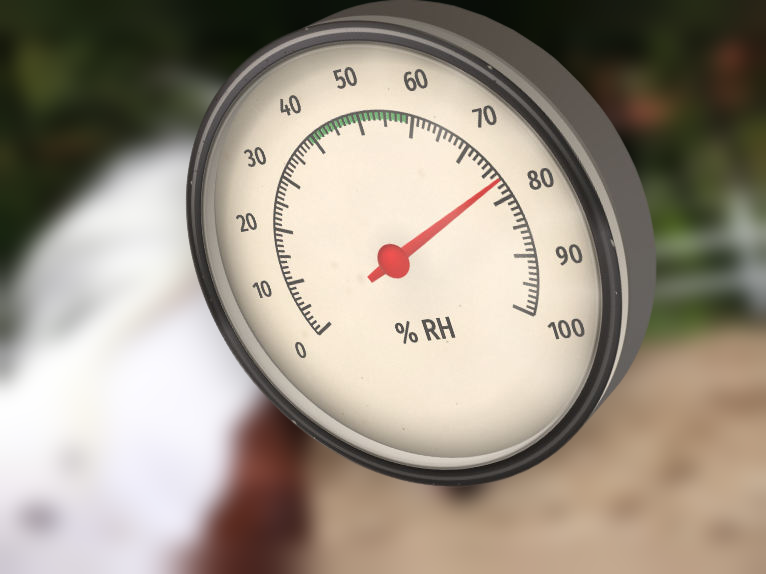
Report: **77** %
